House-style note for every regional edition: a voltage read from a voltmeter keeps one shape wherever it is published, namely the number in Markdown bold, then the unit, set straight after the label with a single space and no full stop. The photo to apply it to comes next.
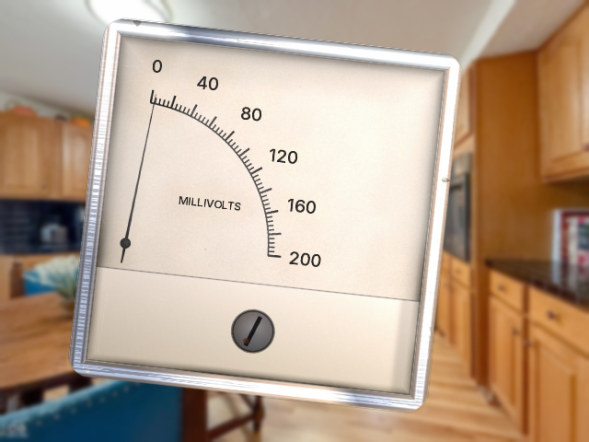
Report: **4** mV
